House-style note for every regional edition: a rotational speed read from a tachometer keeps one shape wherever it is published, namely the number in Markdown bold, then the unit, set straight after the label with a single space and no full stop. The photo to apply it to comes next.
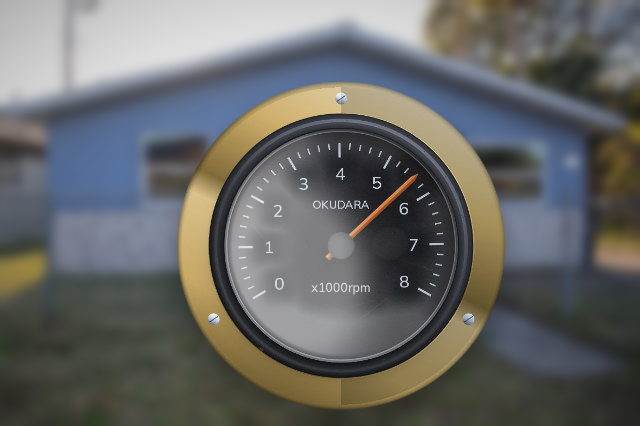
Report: **5600** rpm
